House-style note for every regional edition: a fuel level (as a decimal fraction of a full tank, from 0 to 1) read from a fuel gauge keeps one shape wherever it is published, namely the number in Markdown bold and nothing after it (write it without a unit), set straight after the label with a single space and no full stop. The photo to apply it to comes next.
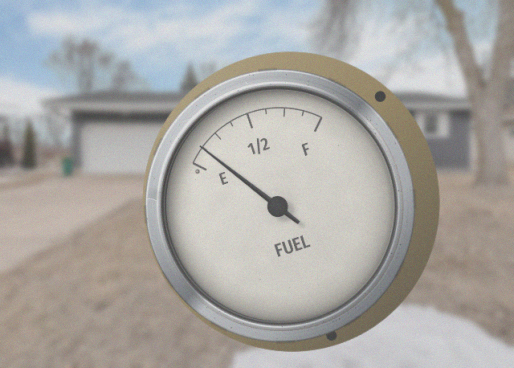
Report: **0.125**
